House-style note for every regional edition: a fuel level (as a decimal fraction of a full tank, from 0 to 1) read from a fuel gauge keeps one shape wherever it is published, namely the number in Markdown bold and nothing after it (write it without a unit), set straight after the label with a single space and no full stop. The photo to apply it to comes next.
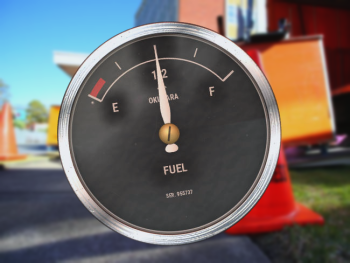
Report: **0.5**
